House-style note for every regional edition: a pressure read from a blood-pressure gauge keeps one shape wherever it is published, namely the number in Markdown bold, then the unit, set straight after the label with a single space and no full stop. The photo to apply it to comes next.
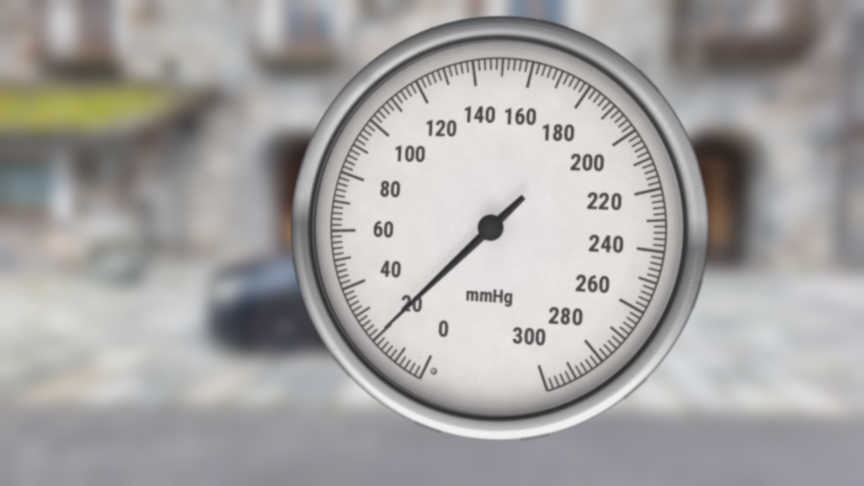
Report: **20** mmHg
